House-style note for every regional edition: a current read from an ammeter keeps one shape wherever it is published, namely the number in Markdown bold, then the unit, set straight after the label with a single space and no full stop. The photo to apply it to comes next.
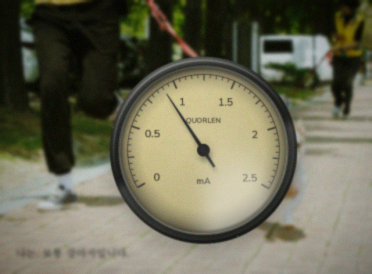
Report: **0.9** mA
